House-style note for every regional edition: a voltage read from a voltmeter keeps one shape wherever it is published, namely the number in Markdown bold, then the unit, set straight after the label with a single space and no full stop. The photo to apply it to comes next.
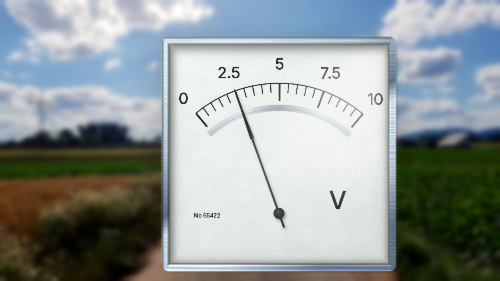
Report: **2.5** V
